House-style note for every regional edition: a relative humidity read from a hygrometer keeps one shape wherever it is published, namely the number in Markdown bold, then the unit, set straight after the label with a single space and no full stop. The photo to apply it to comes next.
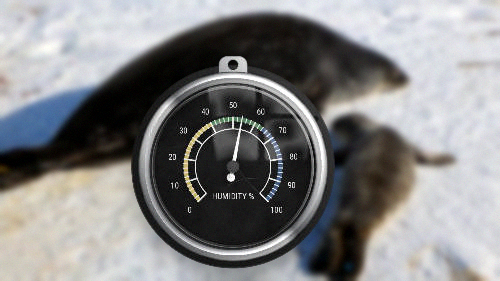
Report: **54** %
